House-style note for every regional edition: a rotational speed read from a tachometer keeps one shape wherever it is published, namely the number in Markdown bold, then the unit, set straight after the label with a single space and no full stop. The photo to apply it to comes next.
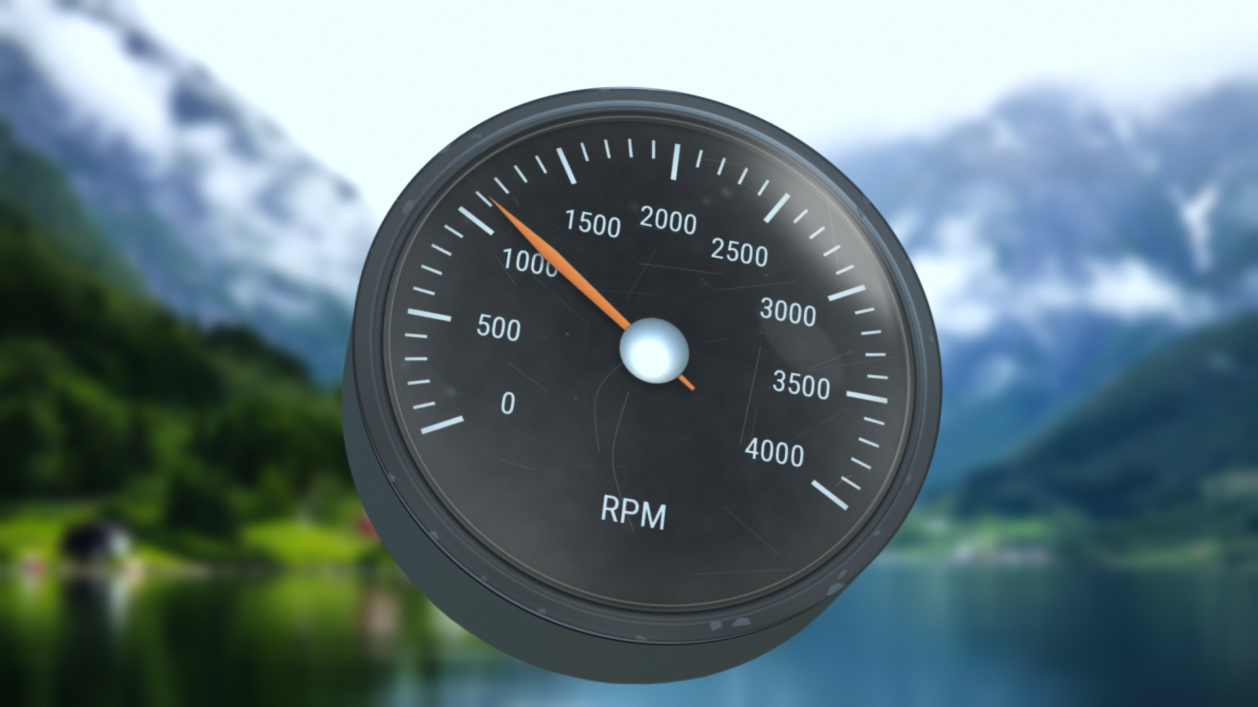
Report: **1100** rpm
